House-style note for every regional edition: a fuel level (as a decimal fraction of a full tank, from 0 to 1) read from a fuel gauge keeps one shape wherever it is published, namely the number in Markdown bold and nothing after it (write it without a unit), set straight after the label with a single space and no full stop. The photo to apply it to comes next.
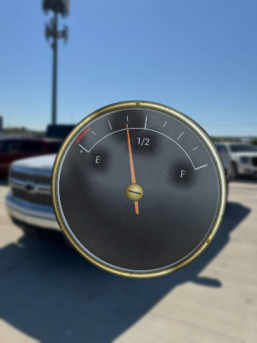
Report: **0.375**
